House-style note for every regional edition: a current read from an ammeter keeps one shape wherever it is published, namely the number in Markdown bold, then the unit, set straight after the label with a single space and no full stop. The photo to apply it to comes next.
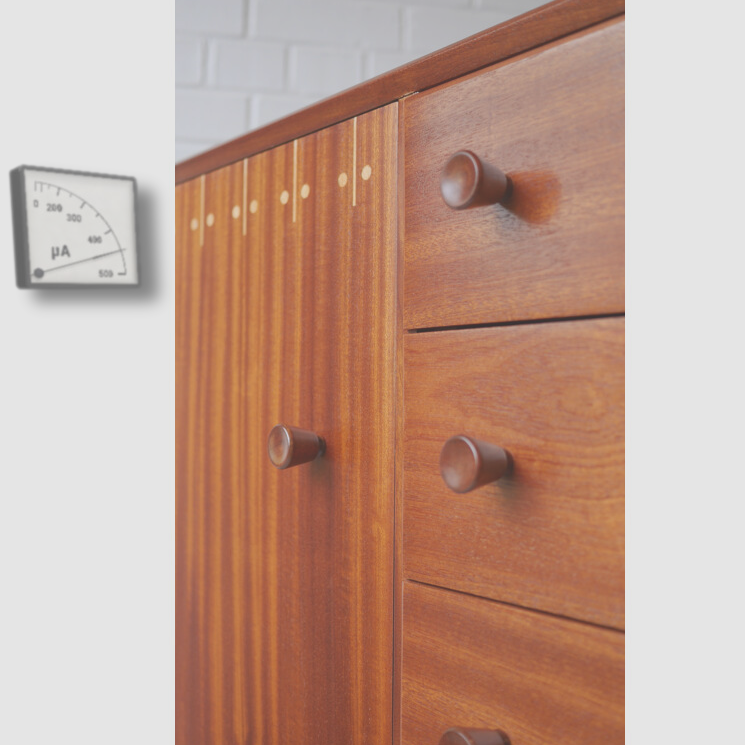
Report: **450** µA
